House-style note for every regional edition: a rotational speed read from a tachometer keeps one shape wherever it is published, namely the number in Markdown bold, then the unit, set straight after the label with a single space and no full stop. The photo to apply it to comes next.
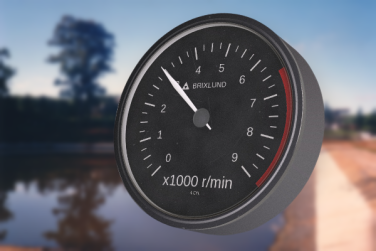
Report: **3000** rpm
